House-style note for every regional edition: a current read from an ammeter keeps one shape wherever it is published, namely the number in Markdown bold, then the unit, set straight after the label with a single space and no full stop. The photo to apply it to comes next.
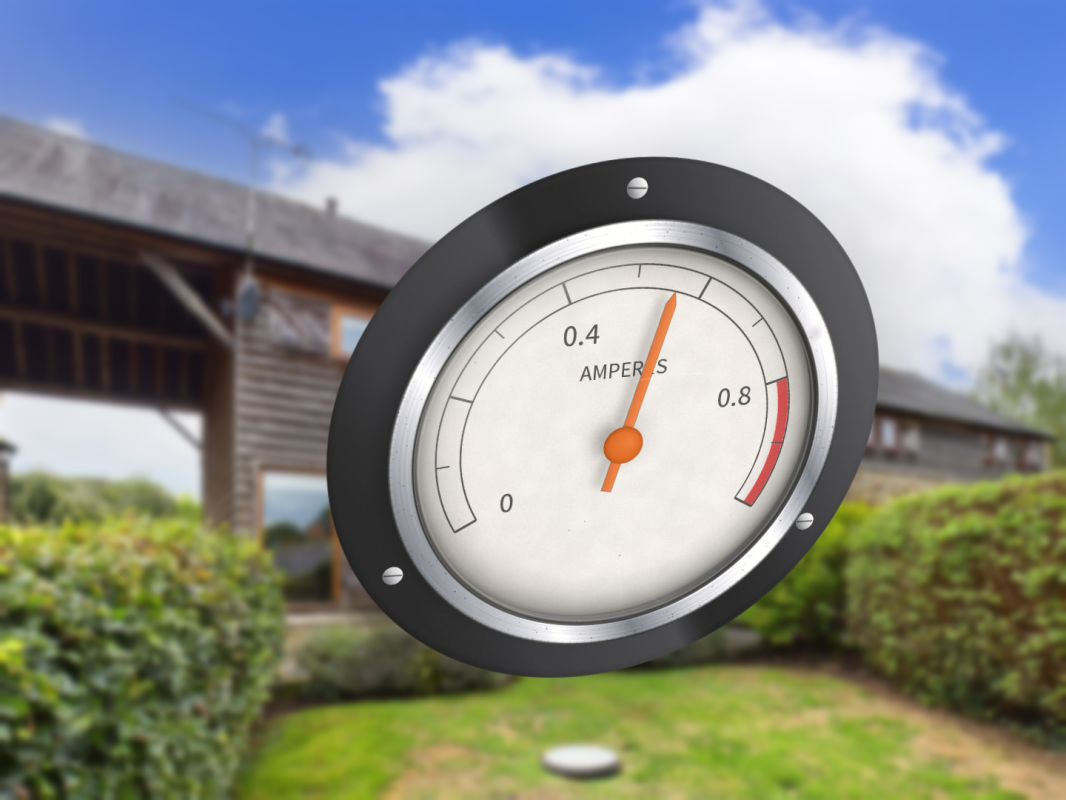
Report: **0.55** A
